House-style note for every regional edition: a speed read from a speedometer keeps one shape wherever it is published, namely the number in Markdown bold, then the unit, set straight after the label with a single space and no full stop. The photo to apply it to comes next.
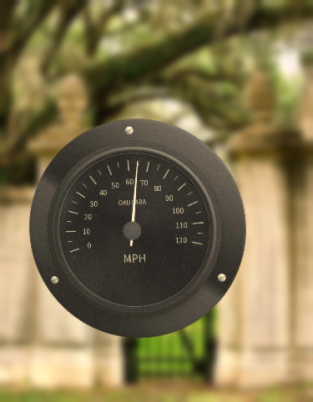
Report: **65** mph
